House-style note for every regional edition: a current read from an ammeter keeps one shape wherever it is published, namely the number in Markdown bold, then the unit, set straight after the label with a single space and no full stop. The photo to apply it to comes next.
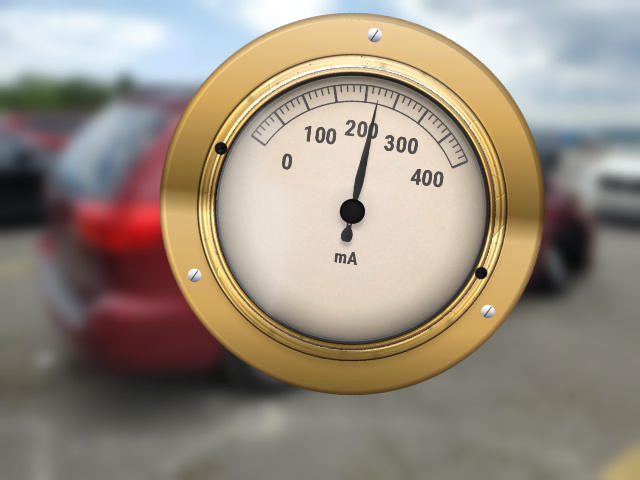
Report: **220** mA
